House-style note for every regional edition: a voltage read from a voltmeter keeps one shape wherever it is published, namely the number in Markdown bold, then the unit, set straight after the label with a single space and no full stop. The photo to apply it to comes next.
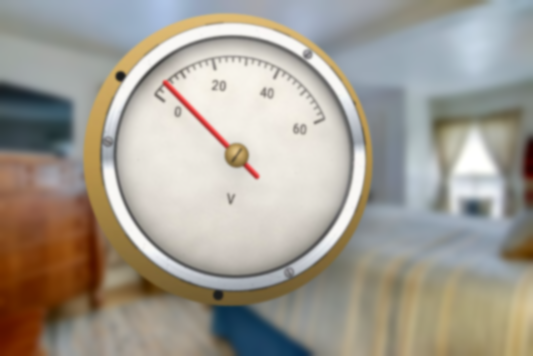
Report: **4** V
